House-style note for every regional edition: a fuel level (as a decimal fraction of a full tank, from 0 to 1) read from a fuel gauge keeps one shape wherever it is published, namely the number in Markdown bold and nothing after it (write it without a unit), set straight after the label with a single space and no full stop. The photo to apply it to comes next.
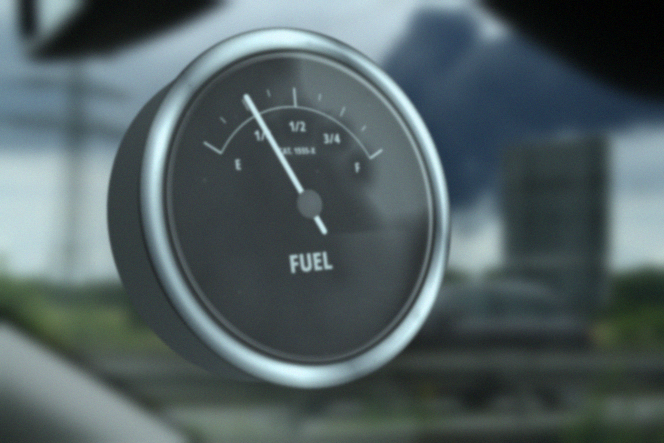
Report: **0.25**
